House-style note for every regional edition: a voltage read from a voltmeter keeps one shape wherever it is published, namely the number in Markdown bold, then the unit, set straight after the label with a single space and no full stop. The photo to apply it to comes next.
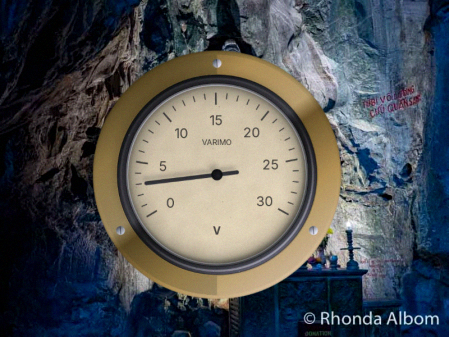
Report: **3** V
